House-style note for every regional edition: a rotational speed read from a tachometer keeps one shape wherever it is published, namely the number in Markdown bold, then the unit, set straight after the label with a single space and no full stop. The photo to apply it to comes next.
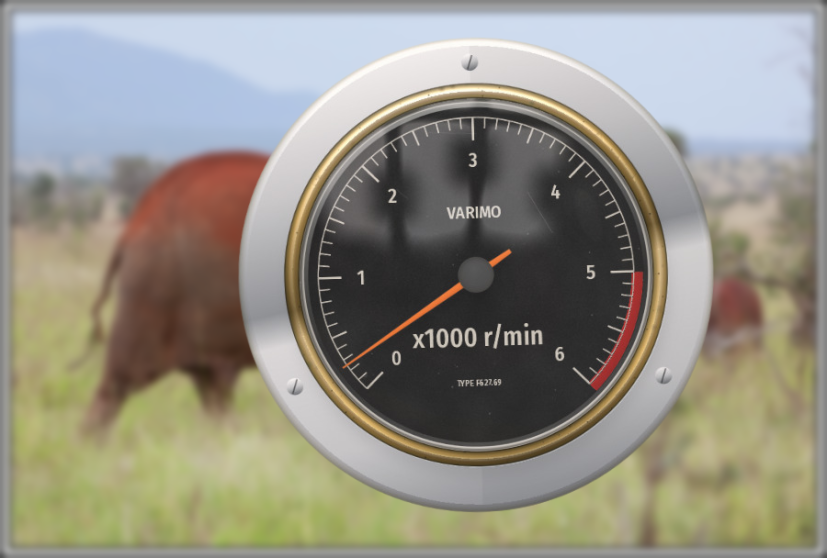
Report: **250** rpm
